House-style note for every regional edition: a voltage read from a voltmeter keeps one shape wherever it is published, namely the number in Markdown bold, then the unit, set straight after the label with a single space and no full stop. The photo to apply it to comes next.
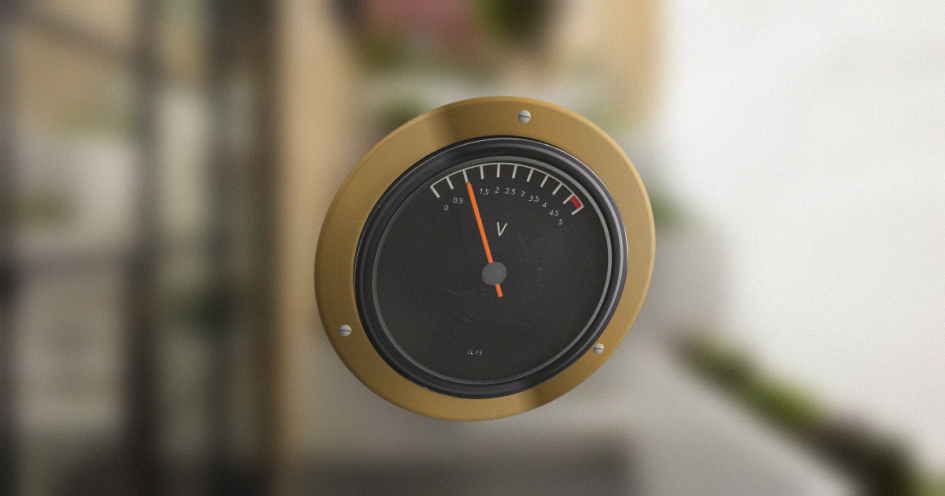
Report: **1** V
